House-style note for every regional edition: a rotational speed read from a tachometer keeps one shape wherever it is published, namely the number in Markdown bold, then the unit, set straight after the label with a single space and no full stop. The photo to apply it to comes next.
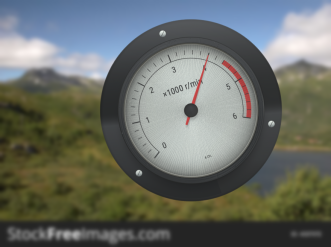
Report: **4000** rpm
